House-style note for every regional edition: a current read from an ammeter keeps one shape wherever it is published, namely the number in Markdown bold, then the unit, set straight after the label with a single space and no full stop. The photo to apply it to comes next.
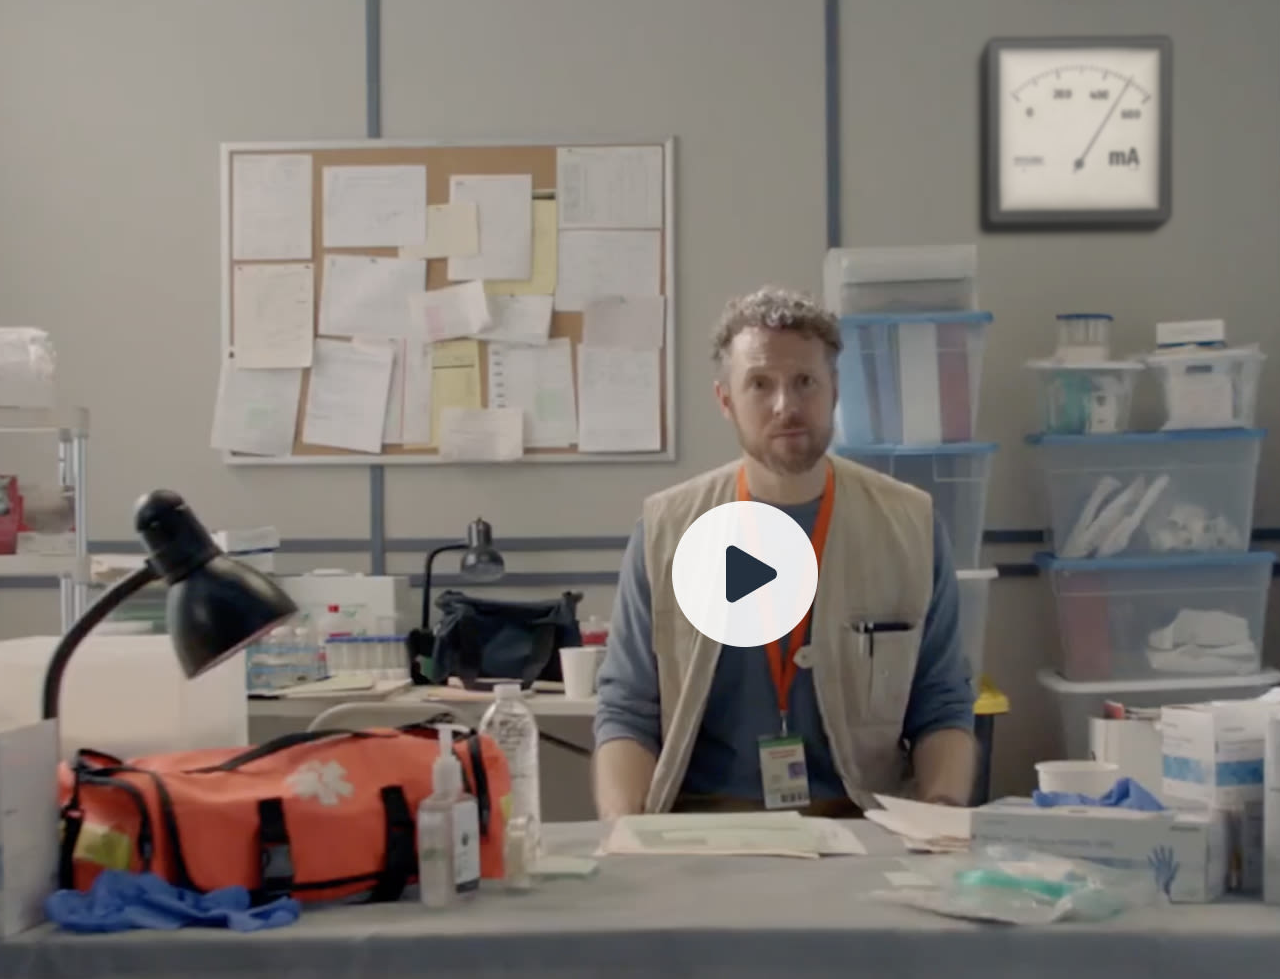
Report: **500** mA
